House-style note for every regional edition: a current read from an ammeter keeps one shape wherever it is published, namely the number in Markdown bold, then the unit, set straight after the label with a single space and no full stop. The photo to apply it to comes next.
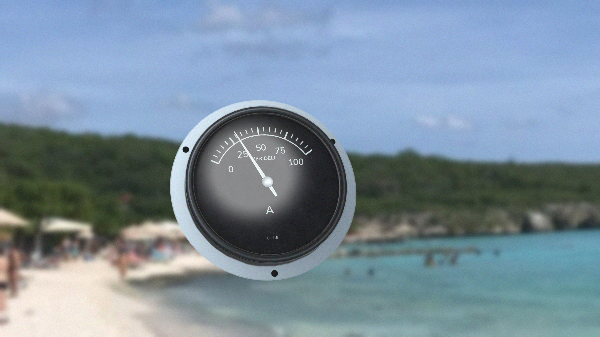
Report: **30** A
